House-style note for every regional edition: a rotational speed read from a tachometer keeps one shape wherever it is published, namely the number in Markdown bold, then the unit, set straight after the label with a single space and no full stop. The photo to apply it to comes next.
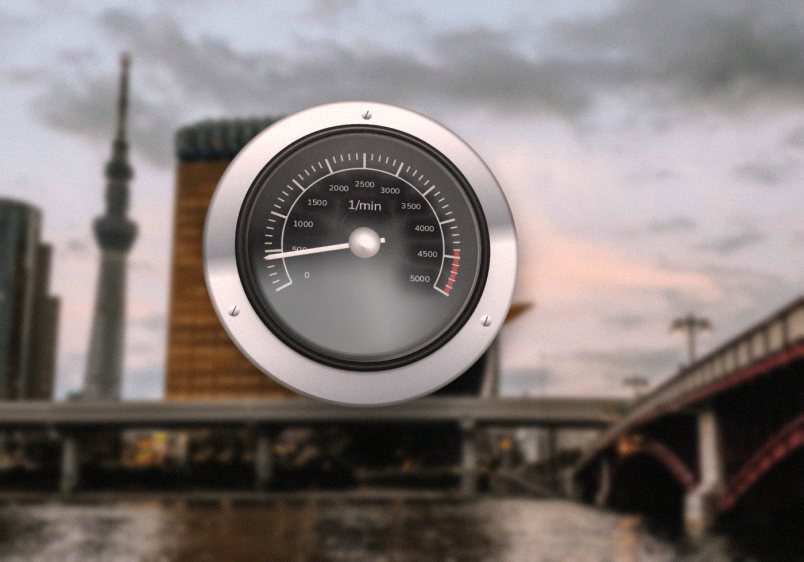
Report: **400** rpm
